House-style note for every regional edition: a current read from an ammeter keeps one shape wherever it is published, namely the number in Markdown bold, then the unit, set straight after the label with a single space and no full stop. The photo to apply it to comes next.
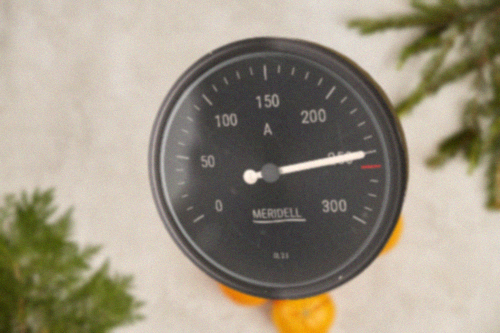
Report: **250** A
